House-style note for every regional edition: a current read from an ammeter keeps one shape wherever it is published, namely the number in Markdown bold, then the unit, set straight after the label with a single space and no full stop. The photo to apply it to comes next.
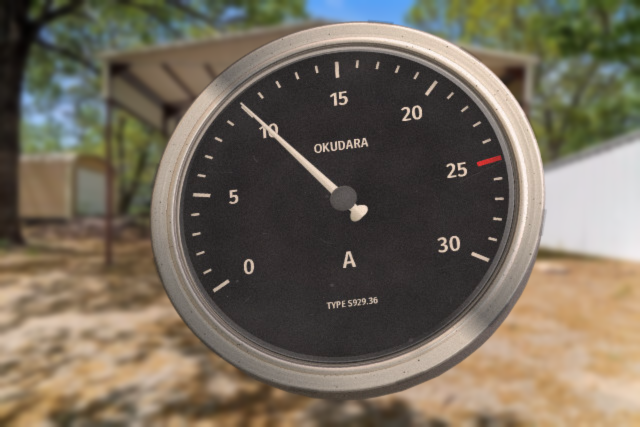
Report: **10** A
